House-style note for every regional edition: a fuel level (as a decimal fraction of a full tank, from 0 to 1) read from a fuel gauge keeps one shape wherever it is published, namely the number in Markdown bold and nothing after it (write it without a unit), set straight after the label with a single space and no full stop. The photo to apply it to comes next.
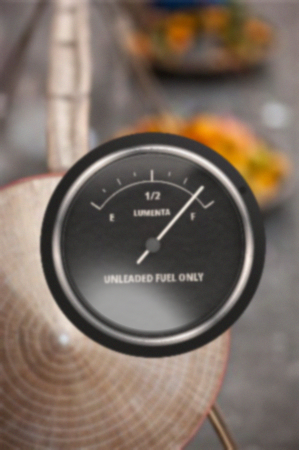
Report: **0.875**
